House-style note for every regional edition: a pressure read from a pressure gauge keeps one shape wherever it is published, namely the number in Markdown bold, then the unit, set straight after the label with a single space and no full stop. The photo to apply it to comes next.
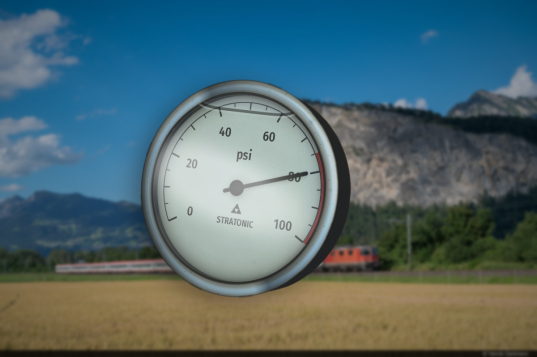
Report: **80** psi
